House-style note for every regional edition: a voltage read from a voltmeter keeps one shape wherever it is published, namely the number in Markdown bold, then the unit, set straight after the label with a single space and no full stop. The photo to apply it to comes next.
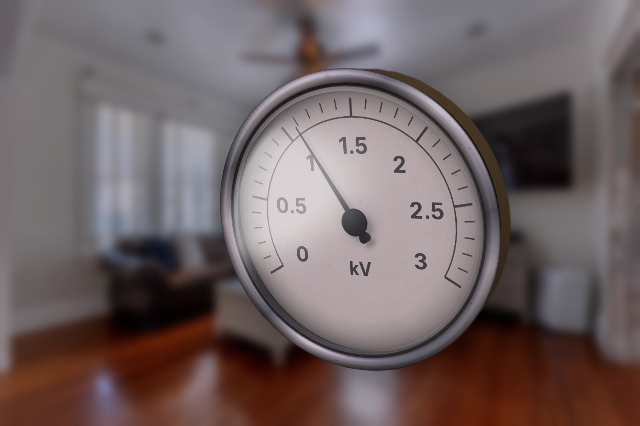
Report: **1.1** kV
